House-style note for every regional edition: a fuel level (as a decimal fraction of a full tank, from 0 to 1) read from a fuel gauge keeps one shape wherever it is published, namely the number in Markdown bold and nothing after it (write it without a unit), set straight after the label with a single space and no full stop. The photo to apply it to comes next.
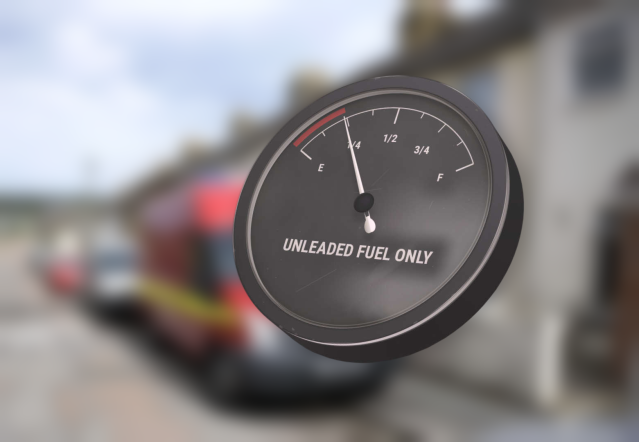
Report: **0.25**
